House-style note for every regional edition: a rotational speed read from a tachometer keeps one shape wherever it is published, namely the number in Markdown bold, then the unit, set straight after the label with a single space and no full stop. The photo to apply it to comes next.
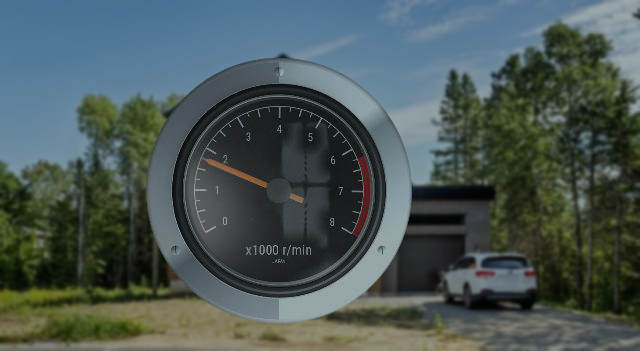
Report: **1750** rpm
